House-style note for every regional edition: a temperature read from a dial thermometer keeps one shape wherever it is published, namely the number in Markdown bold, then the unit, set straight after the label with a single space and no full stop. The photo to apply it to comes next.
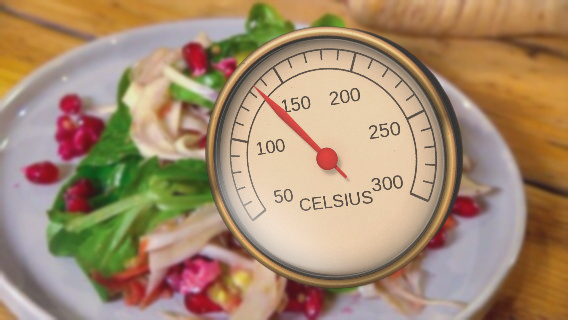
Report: **135** °C
